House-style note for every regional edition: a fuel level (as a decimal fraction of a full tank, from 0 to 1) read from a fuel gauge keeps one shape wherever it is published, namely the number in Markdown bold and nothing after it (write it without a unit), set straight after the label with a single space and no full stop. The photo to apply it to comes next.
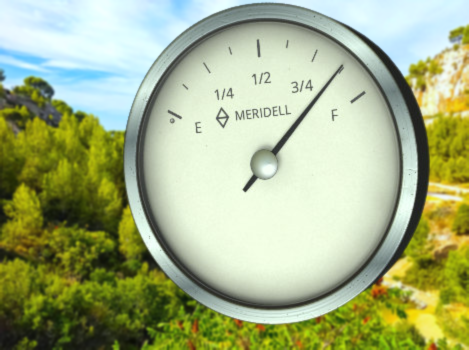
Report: **0.875**
